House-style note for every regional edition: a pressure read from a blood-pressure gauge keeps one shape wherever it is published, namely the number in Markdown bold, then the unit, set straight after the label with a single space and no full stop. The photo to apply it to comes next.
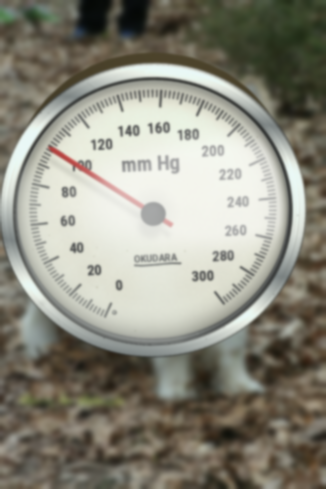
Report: **100** mmHg
